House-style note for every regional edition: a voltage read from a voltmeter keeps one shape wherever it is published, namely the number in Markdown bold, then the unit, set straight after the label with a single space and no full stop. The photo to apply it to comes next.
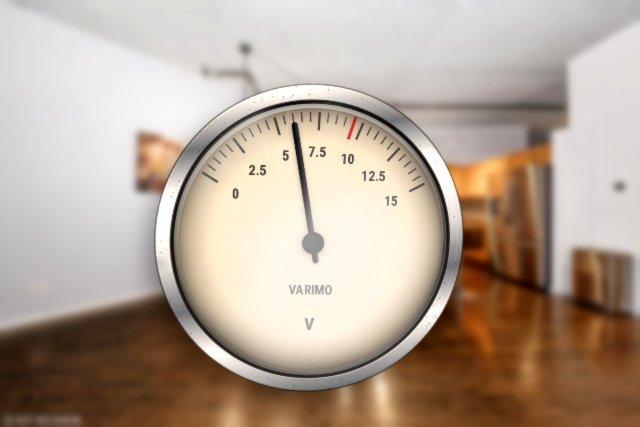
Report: **6** V
